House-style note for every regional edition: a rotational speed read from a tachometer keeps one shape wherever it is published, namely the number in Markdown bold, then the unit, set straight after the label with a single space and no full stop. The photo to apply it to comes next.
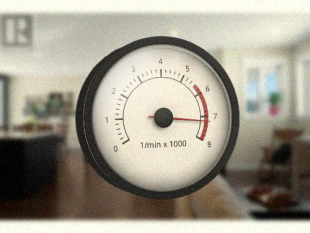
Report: **7200** rpm
